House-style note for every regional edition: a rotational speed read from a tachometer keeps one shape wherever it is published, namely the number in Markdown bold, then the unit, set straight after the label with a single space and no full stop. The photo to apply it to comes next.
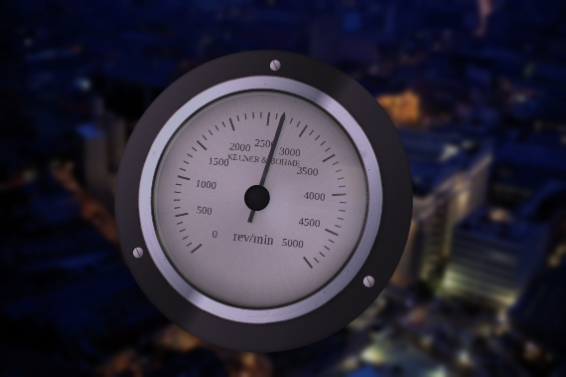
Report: **2700** rpm
